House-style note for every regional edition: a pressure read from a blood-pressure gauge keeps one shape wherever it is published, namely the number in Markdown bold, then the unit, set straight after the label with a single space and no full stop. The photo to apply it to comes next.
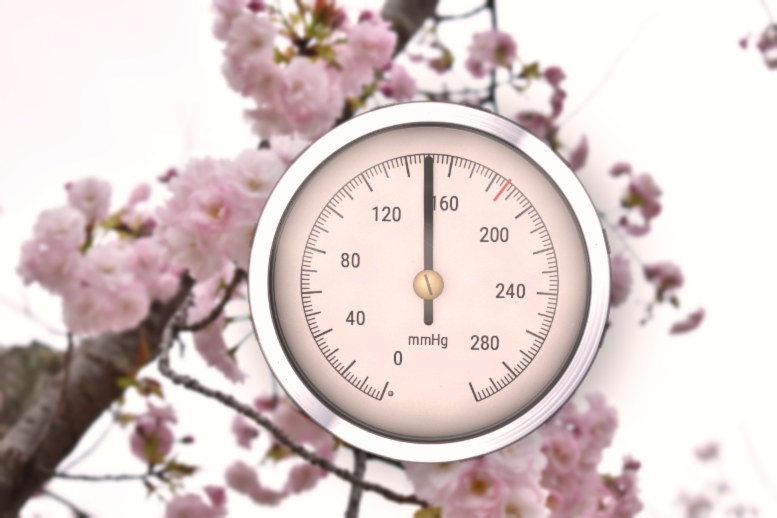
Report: **150** mmHg
